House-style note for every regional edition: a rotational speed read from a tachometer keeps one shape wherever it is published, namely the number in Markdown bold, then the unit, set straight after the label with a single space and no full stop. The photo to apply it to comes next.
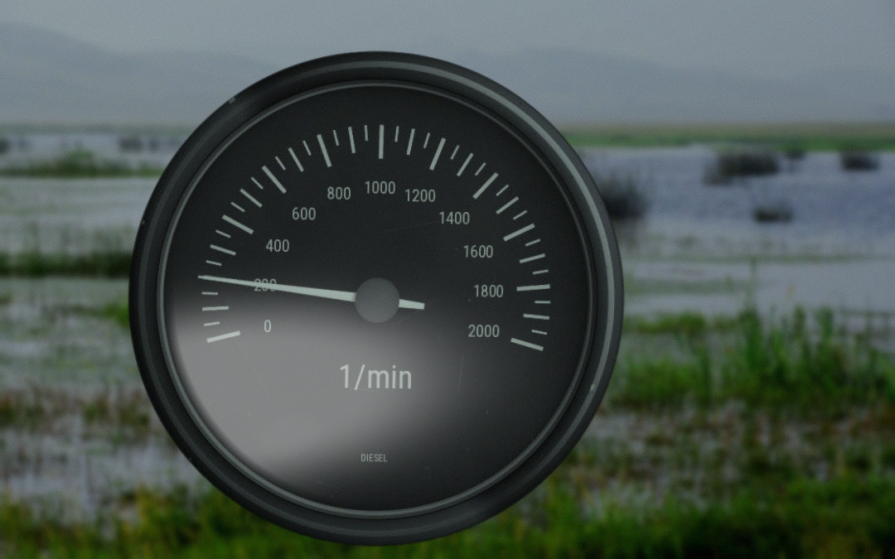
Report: **200** rpm
